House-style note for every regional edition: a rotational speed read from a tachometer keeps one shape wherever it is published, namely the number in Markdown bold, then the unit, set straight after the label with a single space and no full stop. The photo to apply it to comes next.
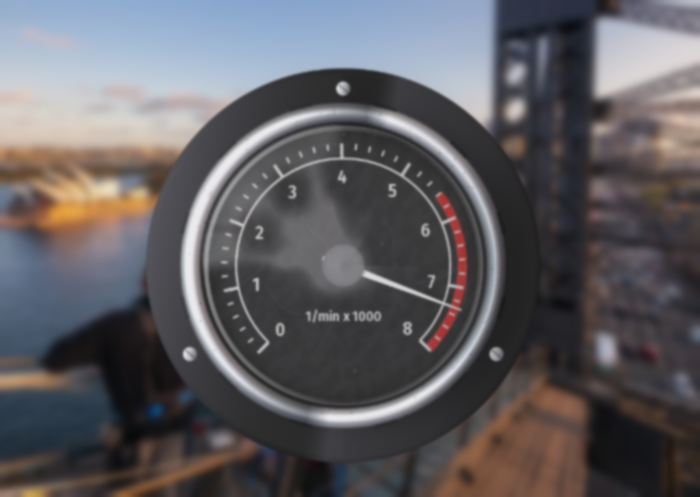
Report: **7300** rpm
